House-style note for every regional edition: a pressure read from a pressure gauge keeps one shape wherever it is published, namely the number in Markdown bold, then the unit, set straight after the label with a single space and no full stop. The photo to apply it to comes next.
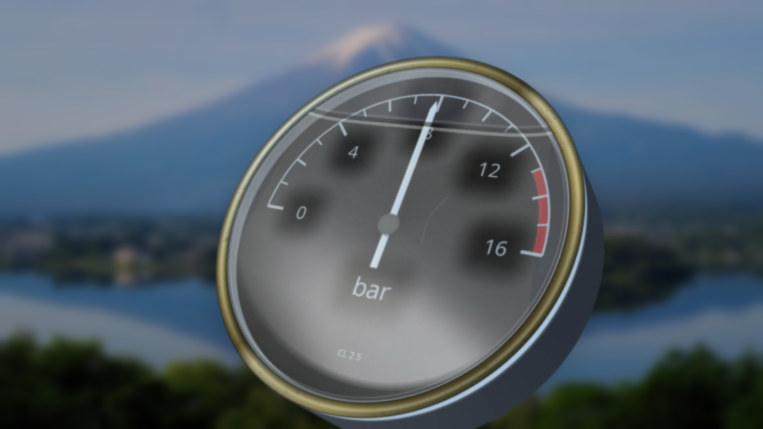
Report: **8** bar
